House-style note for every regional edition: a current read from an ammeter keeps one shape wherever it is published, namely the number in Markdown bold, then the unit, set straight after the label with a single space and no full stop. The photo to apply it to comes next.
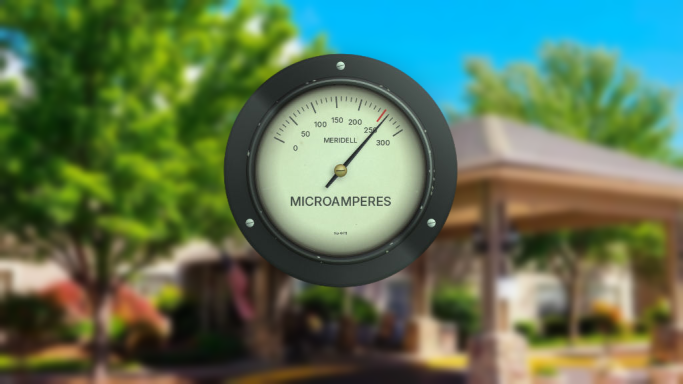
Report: **260** µA
